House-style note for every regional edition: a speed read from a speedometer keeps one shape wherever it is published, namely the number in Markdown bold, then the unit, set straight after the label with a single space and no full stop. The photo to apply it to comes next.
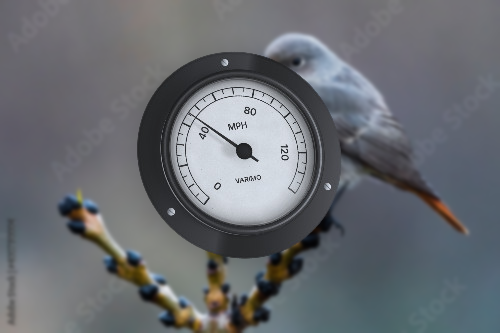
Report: **45** mph
